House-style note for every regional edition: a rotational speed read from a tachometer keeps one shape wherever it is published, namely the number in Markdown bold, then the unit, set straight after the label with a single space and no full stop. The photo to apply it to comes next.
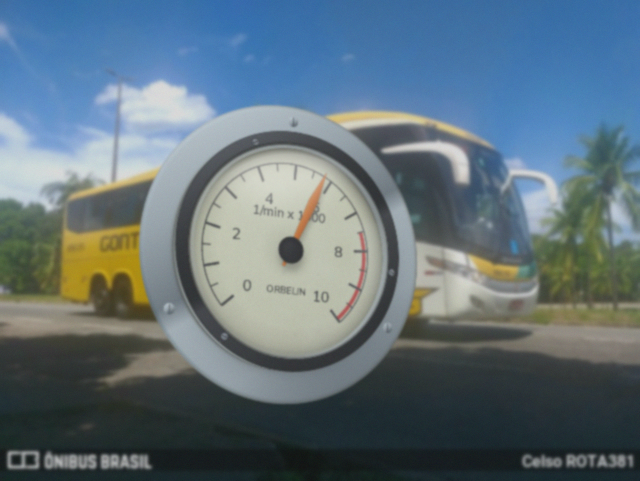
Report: **5750** rpm
